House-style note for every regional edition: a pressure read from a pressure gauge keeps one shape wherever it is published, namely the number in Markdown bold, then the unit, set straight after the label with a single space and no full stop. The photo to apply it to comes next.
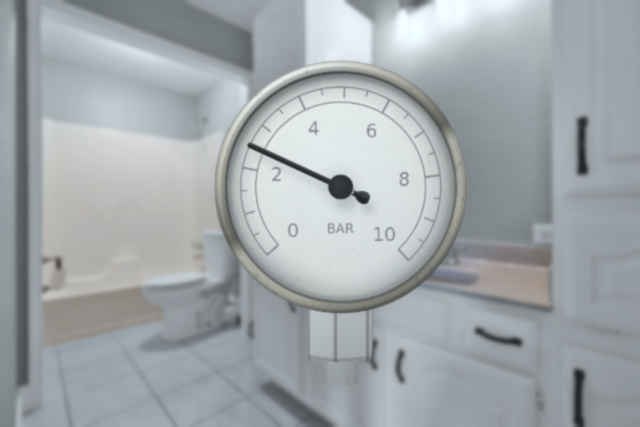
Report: **2.5** bar
